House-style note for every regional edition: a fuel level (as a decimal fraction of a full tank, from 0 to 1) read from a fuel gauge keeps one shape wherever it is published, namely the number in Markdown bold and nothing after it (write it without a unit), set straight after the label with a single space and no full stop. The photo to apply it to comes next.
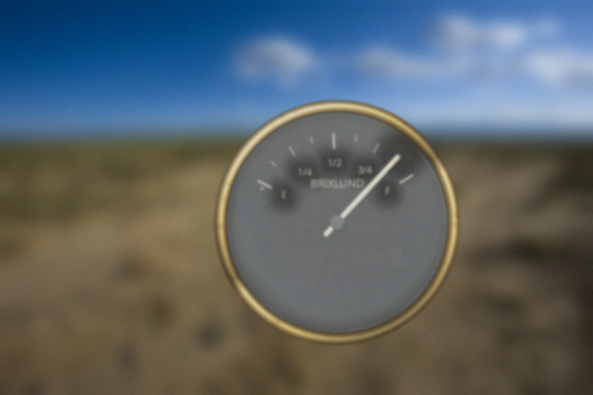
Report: **0.875**
